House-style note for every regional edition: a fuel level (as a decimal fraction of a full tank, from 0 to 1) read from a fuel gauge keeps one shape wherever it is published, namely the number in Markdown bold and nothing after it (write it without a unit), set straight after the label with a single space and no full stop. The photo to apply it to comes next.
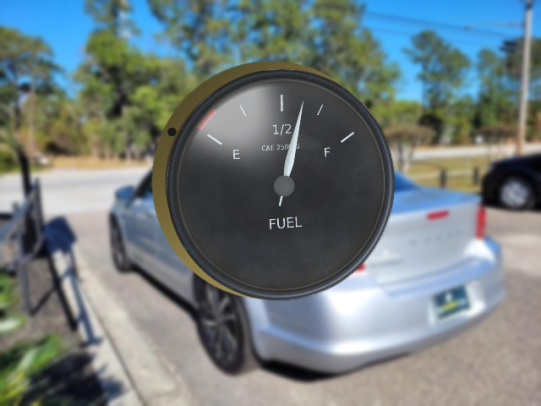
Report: **0.625**
